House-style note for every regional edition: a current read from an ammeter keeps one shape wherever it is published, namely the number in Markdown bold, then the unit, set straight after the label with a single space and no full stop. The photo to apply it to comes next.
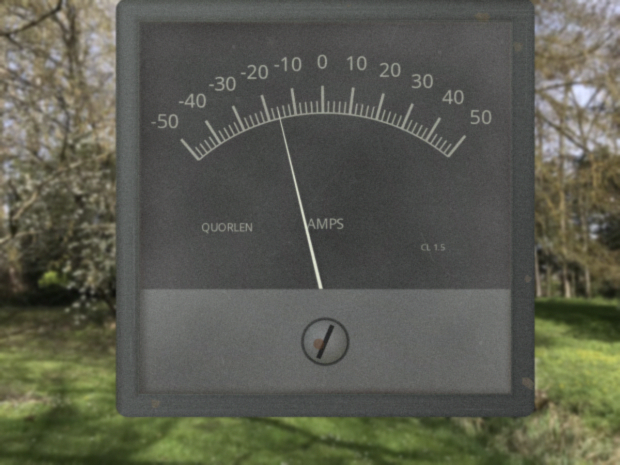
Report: **-16** A
